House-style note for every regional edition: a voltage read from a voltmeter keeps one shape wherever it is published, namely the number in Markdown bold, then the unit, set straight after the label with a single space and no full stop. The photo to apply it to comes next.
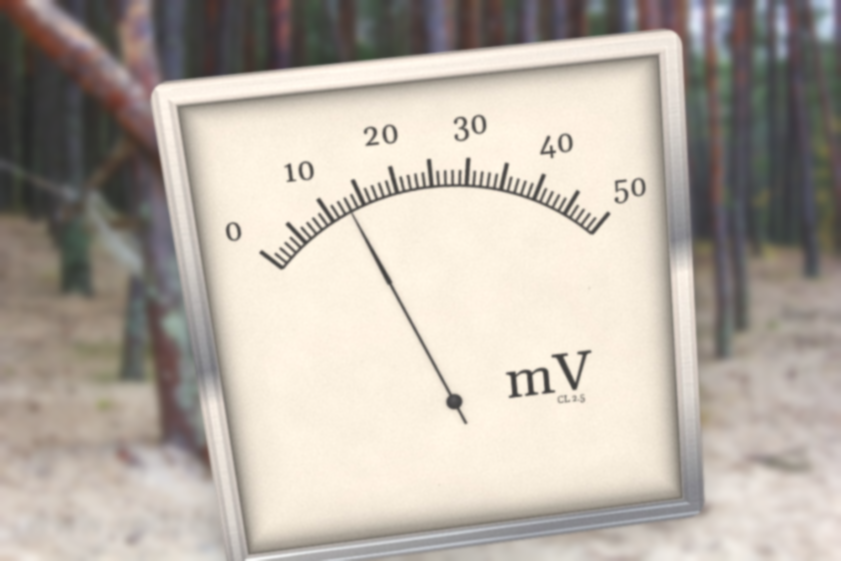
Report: **13** mV
